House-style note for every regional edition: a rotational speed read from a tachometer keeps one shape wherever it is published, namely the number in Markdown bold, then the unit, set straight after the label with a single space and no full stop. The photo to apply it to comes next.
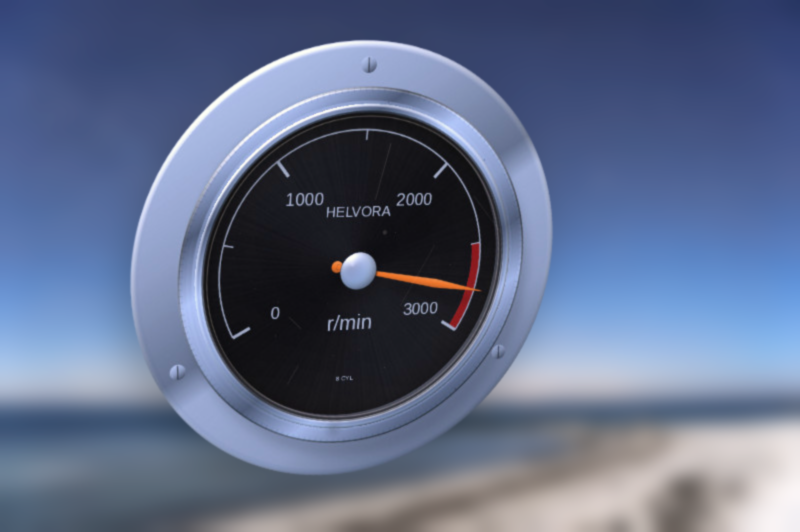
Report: **2750** rpm
